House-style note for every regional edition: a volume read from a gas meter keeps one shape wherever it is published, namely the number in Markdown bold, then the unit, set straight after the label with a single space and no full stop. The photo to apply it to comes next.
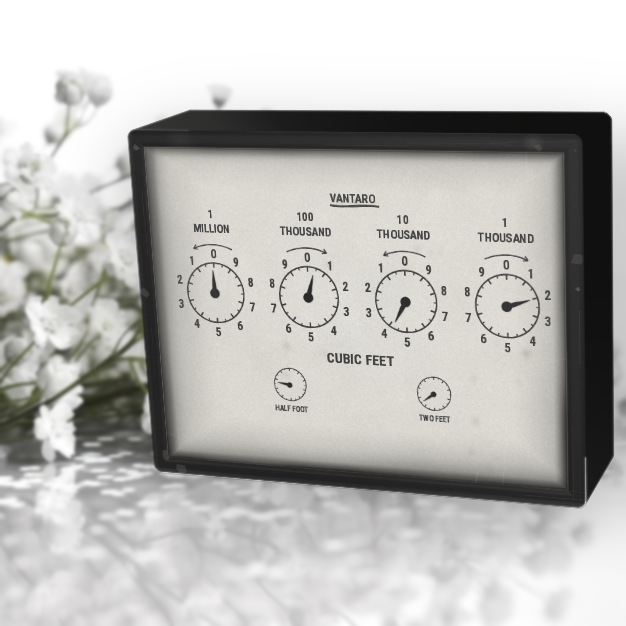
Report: **4200** ft³
